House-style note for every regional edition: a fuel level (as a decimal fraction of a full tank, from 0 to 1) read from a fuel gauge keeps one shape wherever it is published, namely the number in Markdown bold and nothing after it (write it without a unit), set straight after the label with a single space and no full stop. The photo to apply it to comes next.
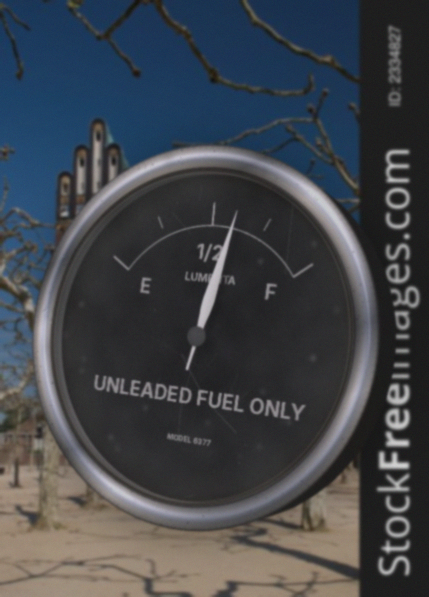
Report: **0.625**
